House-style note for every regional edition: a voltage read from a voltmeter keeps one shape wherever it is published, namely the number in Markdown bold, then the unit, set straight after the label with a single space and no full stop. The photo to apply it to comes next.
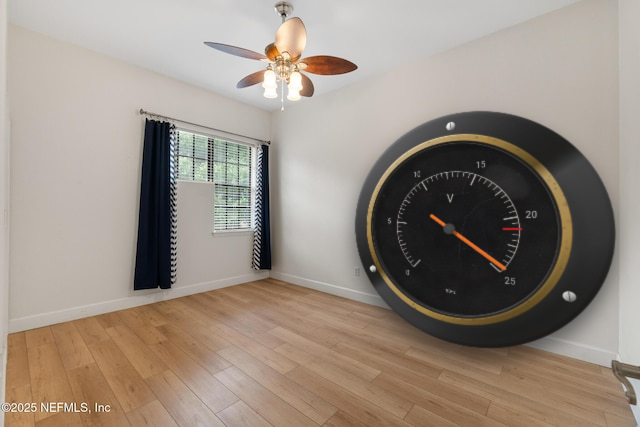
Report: **24.5** V
